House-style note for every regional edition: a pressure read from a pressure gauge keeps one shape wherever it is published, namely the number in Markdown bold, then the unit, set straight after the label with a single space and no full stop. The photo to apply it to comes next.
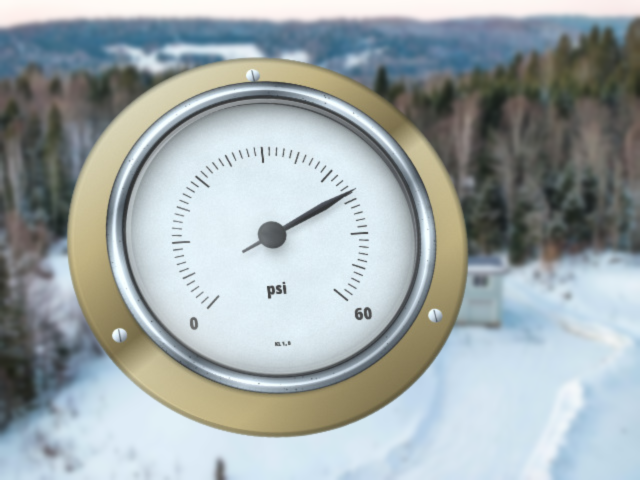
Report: **44** psi
